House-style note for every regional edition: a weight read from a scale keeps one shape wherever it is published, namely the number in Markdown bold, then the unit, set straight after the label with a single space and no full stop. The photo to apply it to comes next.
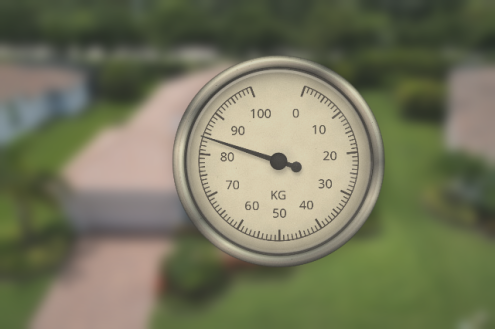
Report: **84** kg
